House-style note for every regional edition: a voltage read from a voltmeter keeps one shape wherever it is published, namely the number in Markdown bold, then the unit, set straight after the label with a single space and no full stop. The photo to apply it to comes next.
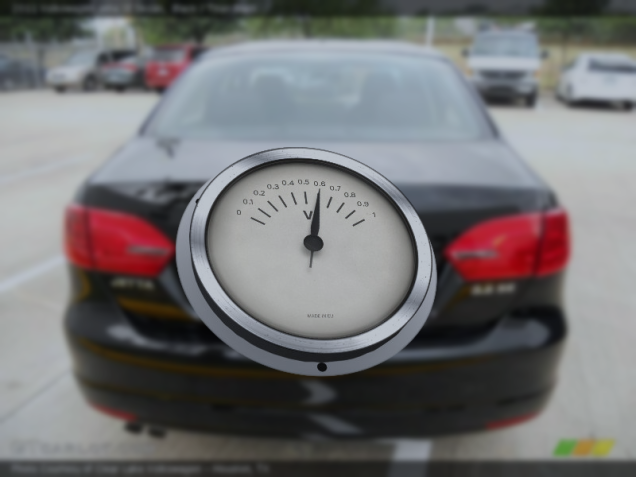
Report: **0.6** V
